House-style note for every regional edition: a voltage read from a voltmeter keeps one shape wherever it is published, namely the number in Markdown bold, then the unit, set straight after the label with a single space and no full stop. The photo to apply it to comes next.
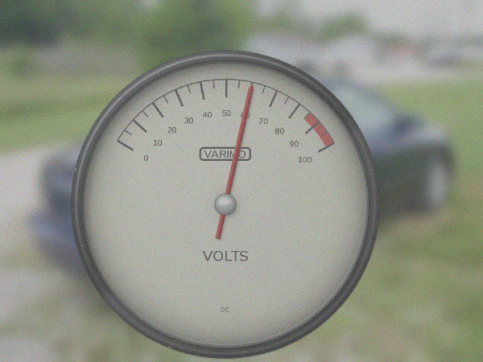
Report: **60** V
